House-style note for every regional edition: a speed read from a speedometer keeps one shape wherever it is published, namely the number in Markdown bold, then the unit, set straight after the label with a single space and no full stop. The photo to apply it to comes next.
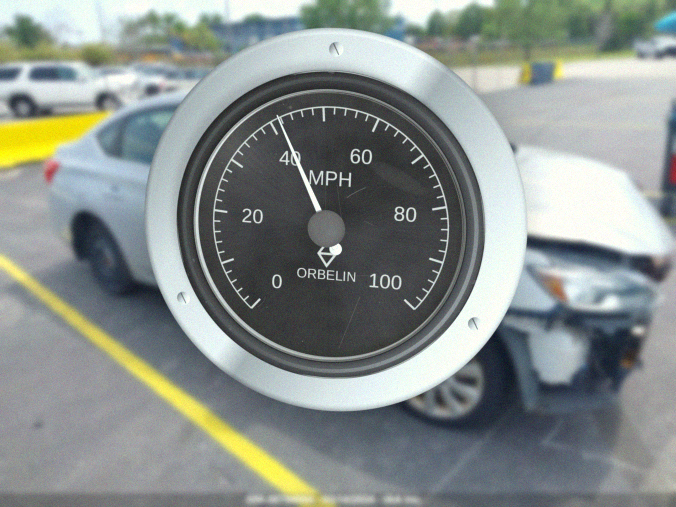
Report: **42** mph
